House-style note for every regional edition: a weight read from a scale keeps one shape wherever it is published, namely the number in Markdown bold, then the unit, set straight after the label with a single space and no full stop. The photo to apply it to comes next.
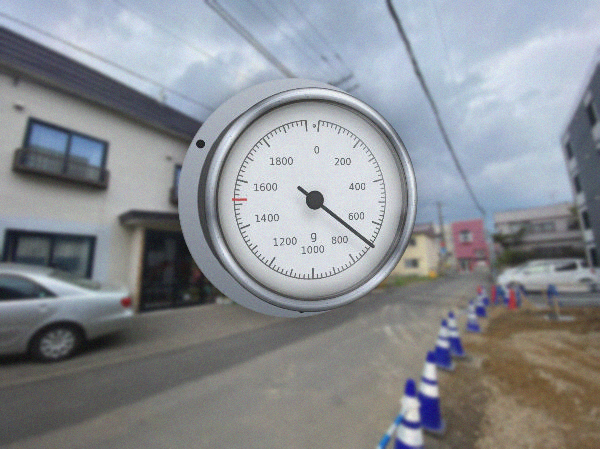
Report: **700** g
